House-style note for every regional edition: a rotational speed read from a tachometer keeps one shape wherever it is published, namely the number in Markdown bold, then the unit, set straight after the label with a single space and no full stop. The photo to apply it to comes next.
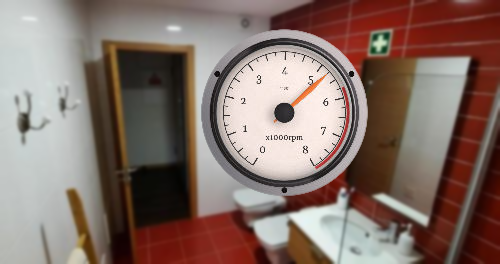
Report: **5250** rpm
